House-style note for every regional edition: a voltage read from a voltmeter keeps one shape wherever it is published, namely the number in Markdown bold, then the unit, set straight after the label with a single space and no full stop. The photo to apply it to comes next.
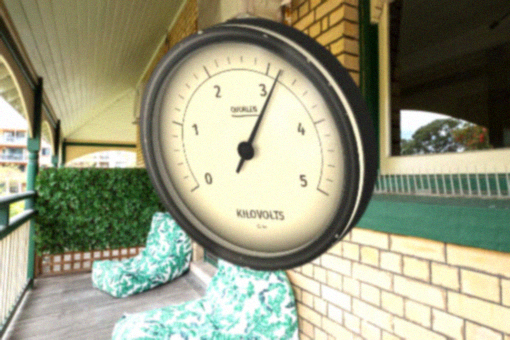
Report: **3.2** kV
